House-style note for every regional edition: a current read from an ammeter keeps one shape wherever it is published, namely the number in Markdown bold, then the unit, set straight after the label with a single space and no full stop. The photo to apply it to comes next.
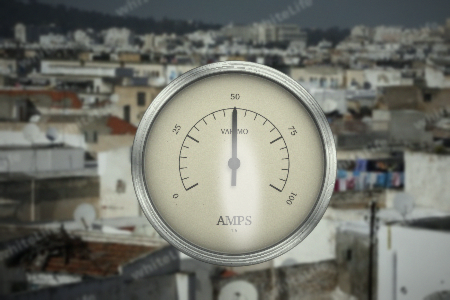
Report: **50** A
